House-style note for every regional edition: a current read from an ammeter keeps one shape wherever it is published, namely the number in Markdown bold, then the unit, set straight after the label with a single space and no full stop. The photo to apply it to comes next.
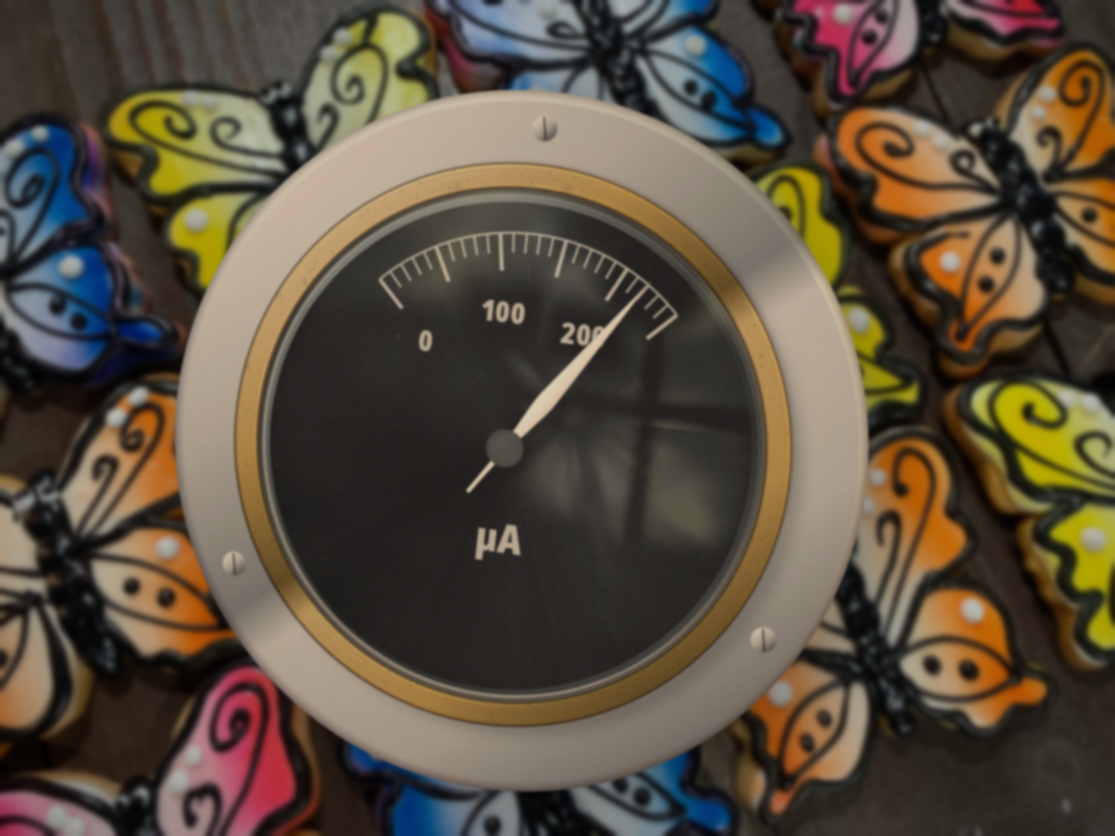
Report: **220** µA
